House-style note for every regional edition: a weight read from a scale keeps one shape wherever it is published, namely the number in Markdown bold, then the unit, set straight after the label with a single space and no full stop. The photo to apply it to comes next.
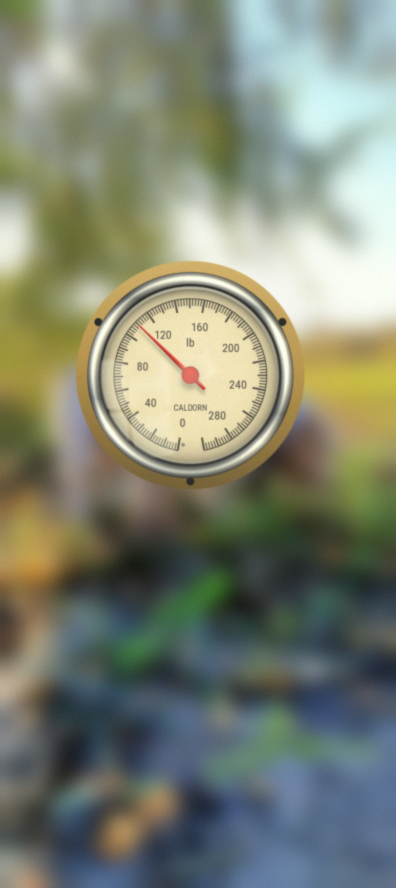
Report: **110** lb
